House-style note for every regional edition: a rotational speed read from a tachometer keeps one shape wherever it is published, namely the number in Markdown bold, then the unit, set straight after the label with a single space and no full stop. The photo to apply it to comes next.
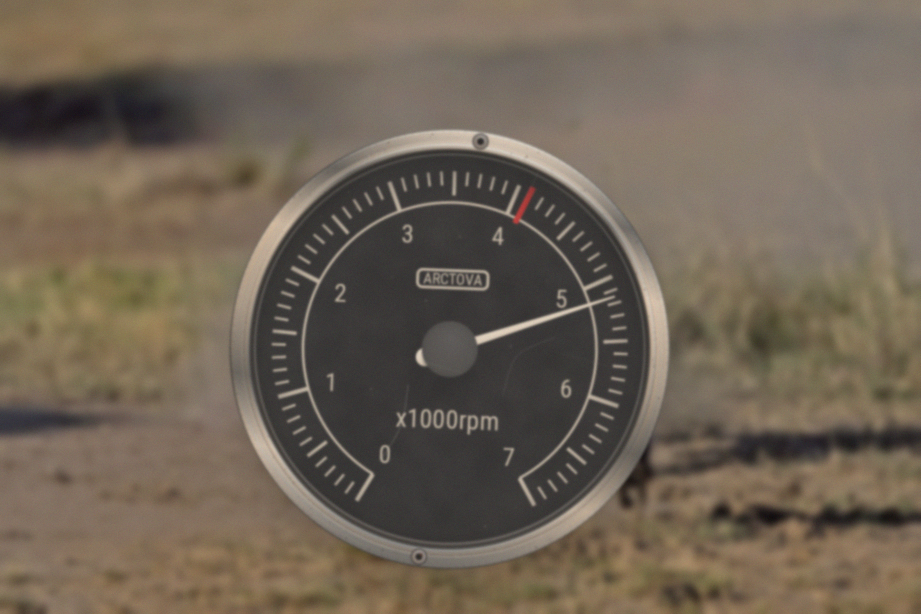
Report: **5150** rpm
